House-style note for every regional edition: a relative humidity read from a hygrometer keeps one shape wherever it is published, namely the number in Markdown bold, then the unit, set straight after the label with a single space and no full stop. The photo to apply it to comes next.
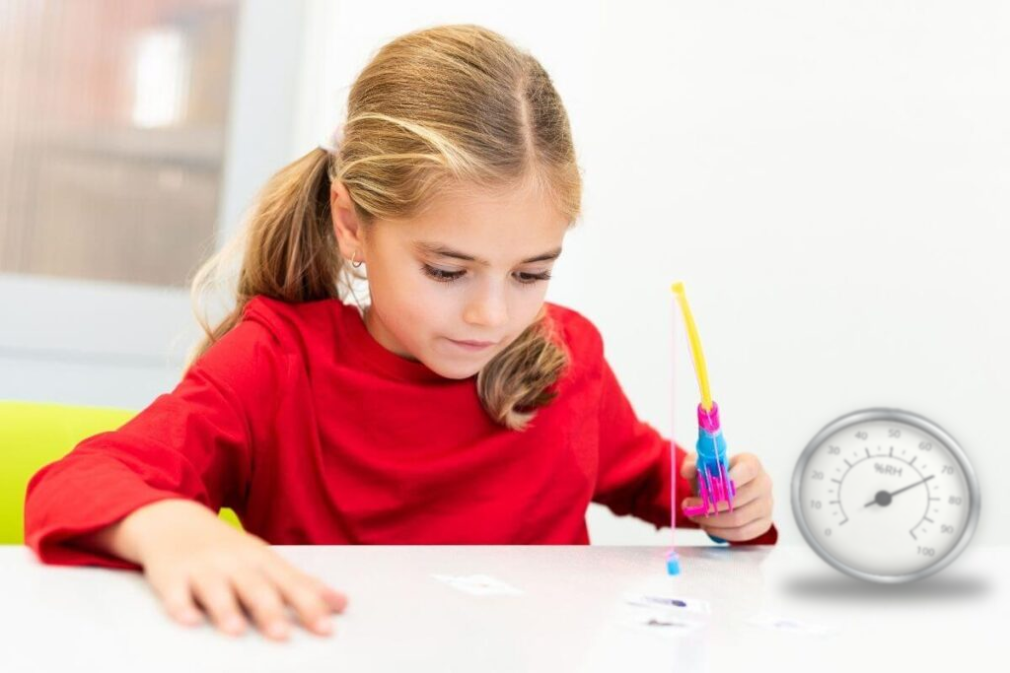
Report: **70** %
